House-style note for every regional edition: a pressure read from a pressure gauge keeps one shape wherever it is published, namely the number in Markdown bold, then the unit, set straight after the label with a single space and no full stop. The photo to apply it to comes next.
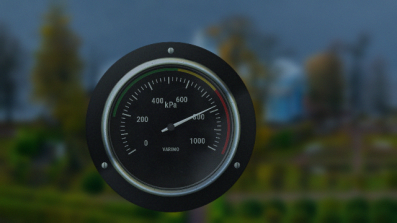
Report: **780** kPa
